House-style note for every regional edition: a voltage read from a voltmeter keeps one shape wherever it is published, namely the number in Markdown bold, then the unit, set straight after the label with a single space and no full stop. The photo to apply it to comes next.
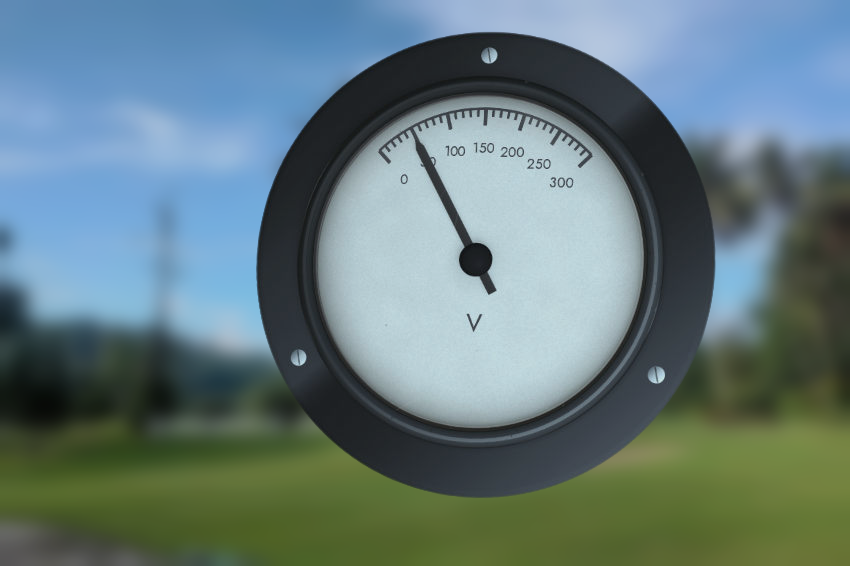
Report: **50** V
